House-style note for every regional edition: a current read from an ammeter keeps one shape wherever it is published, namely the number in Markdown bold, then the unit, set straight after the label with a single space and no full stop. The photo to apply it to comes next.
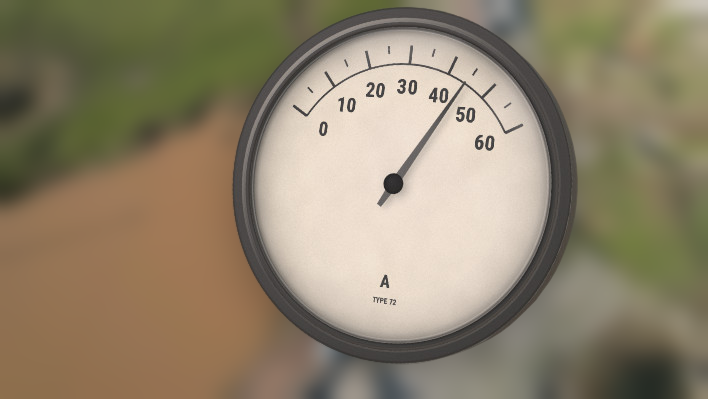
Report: **45** A
